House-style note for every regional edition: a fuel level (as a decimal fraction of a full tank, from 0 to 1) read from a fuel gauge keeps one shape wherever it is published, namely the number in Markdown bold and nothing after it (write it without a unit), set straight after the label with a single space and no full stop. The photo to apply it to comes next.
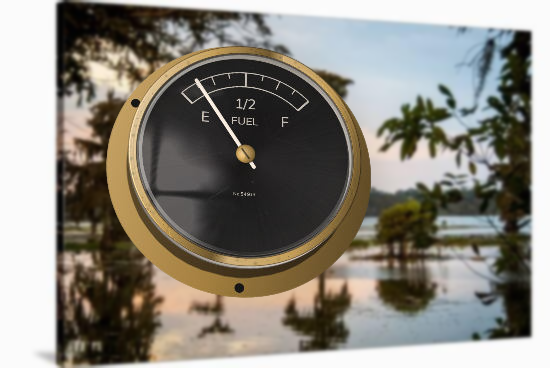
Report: **0.125**
